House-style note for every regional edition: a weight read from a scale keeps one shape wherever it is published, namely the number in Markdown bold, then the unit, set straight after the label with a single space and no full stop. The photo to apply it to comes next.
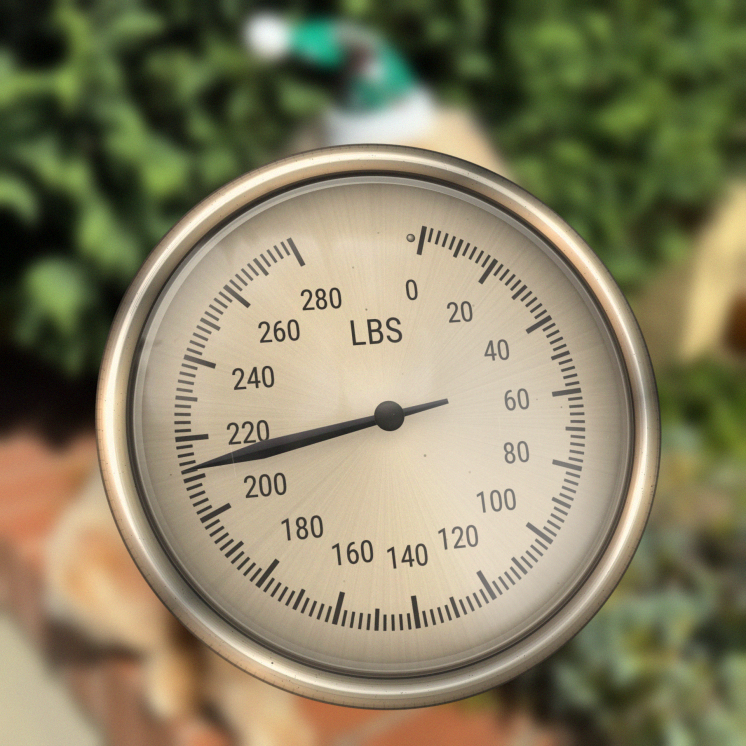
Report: **212** lb
